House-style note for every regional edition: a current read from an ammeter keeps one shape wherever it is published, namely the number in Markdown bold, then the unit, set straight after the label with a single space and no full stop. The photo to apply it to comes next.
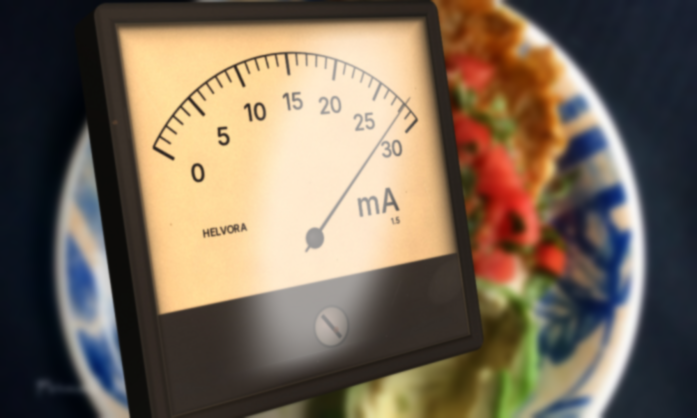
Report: **28** mA
